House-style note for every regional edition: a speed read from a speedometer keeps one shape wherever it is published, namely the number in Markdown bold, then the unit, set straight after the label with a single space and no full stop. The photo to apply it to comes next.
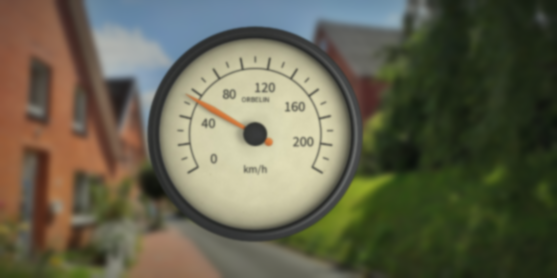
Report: **55** km/h
